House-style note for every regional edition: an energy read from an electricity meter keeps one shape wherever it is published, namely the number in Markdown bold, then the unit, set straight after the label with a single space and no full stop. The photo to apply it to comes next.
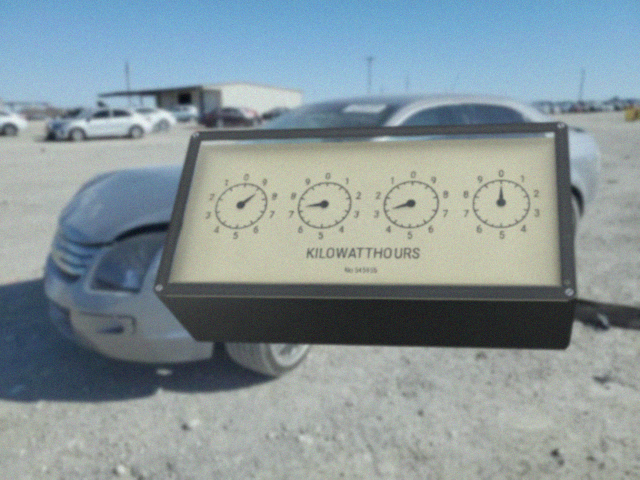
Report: **8730** kWh
